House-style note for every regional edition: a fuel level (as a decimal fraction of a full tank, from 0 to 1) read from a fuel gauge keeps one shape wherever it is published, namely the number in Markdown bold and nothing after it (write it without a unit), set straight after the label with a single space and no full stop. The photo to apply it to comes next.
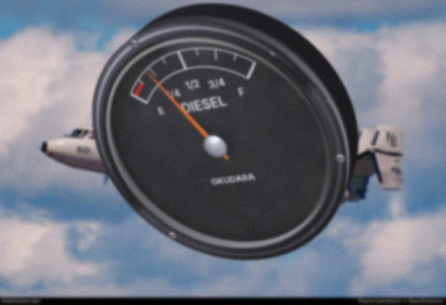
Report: **0.25**
